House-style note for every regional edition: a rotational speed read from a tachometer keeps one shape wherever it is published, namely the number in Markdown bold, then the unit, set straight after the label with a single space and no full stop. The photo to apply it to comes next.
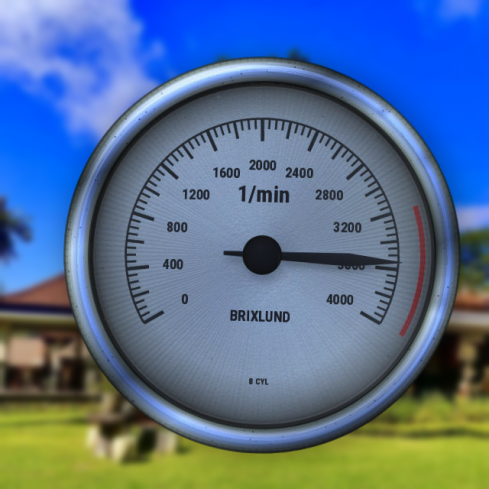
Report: **3550** rpm
